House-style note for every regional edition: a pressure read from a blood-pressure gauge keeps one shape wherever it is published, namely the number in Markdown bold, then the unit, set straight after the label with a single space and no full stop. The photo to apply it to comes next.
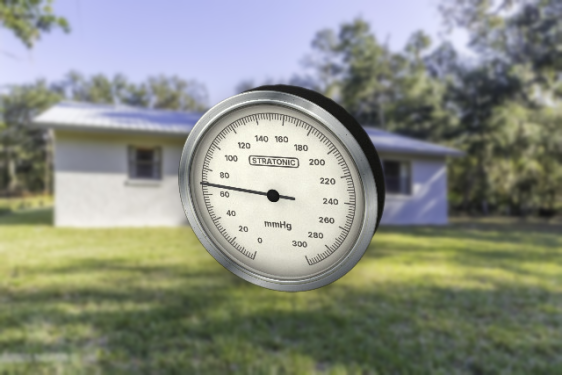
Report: **70** mmHg
